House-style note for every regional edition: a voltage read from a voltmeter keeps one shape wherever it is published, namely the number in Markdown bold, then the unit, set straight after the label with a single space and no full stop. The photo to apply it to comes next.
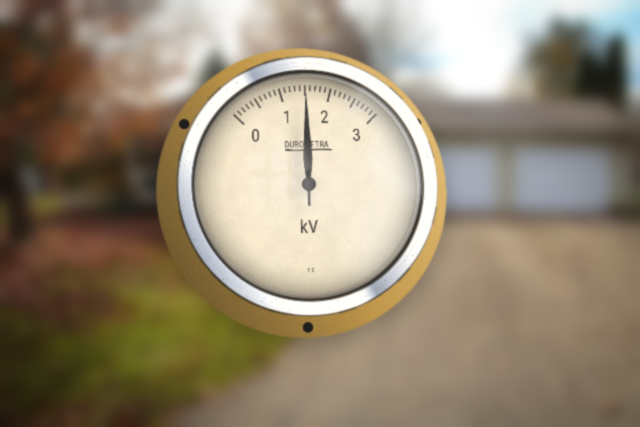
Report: **1.5** kV
